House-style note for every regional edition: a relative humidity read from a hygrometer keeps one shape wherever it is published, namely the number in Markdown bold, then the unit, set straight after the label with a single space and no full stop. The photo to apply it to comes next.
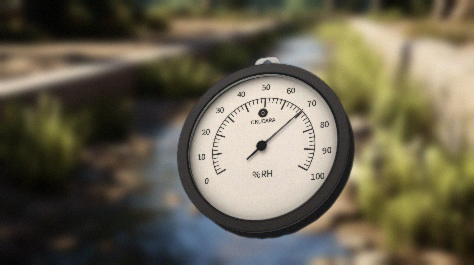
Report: **70** %
